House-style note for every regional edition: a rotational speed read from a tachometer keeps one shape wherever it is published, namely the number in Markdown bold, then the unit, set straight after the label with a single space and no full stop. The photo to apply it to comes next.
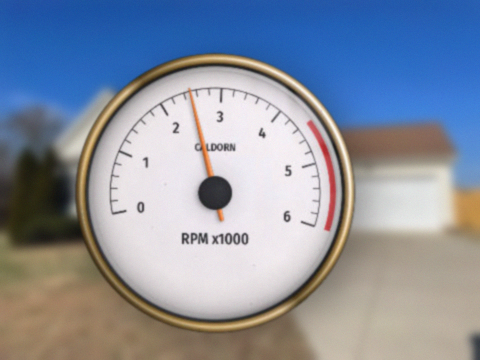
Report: **2500** rpm
